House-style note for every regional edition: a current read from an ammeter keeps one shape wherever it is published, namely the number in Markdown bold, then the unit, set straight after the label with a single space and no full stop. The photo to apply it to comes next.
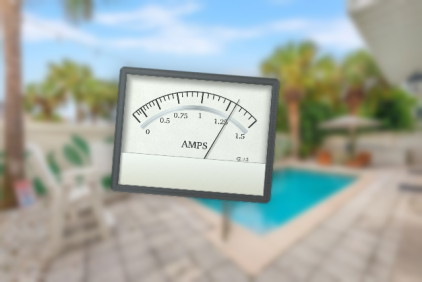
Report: **1.3** A
